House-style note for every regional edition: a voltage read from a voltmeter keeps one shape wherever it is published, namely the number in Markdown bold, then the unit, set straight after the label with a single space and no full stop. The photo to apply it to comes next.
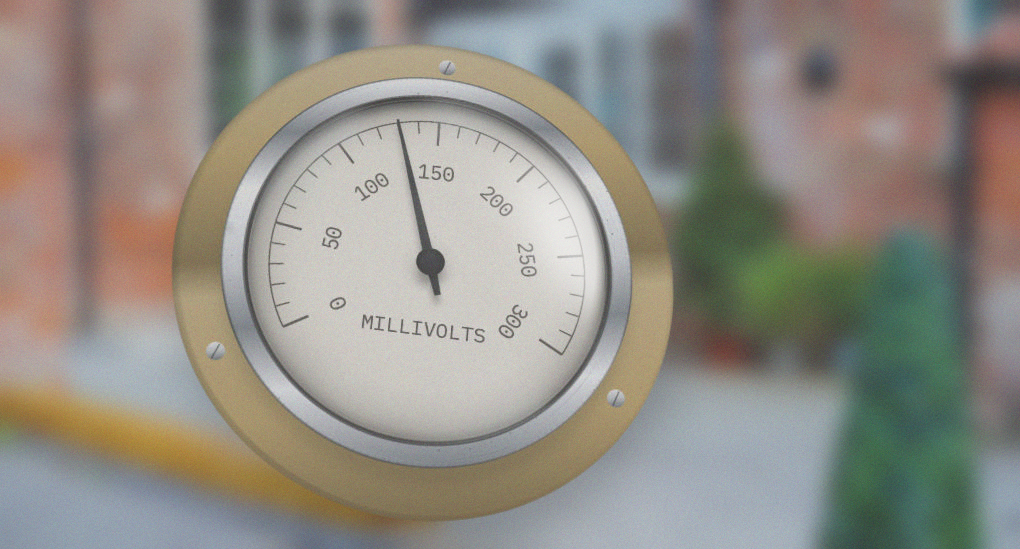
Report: **130** mV
